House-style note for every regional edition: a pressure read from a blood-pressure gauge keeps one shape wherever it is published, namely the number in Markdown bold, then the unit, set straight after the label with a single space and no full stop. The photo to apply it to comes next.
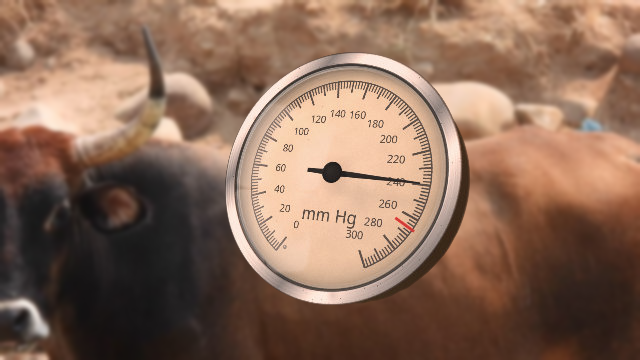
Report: **240** mmHg
